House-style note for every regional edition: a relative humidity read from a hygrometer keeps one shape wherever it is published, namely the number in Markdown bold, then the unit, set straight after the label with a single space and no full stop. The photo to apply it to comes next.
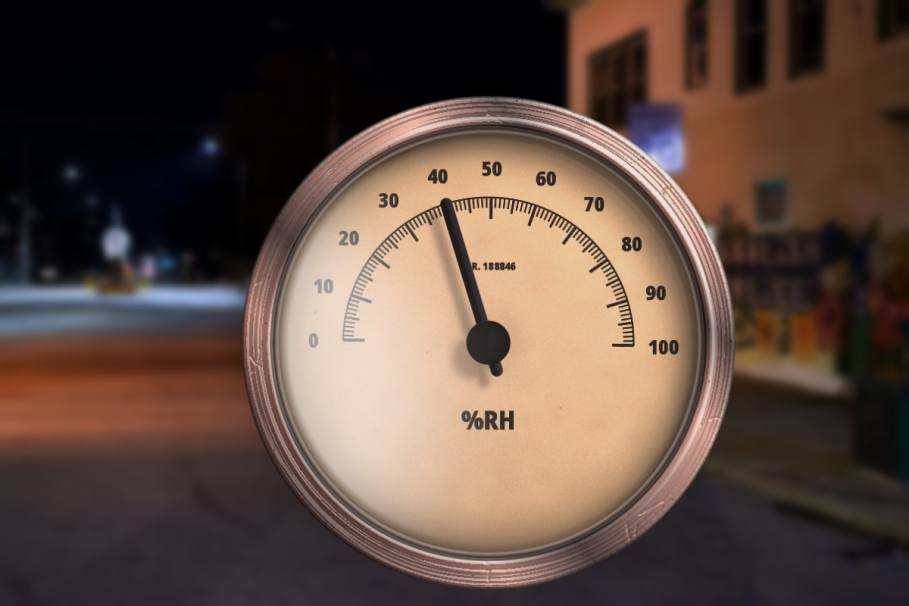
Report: **40** %
